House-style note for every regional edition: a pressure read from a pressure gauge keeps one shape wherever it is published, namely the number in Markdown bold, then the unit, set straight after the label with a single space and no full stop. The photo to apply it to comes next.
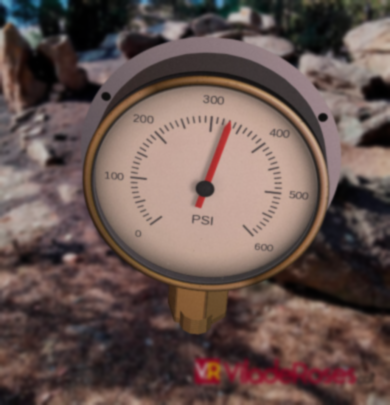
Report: **330** psi
